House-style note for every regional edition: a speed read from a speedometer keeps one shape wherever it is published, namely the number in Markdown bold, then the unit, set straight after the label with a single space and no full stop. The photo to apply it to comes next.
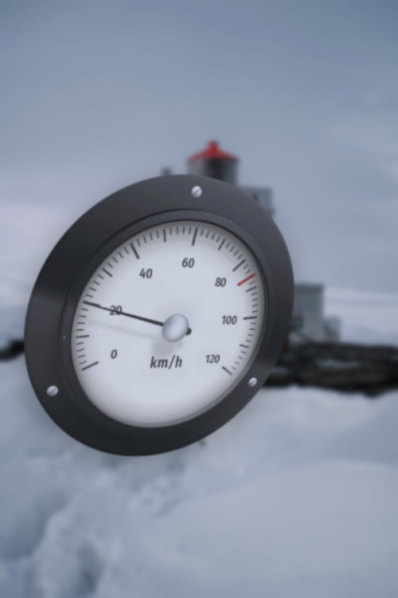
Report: **20** km/h
